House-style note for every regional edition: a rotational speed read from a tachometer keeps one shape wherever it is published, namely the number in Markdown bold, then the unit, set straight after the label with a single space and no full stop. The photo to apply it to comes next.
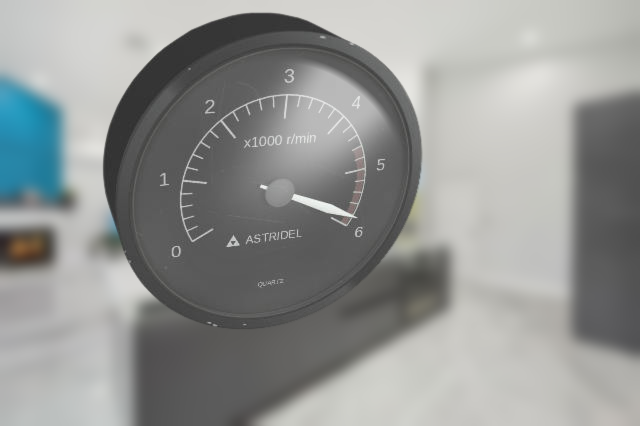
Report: **5800** rpm
